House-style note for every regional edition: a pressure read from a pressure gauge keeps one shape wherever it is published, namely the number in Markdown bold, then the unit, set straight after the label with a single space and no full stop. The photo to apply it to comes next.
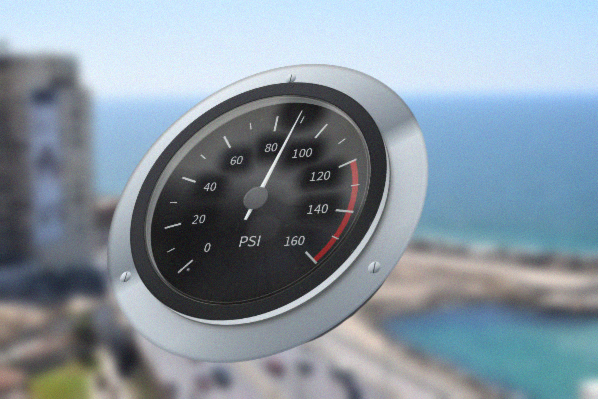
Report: **90** psi
